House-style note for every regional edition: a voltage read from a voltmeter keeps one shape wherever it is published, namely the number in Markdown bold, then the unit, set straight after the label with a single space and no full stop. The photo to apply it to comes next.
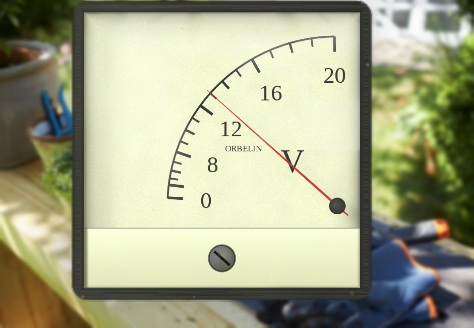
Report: **13** V
